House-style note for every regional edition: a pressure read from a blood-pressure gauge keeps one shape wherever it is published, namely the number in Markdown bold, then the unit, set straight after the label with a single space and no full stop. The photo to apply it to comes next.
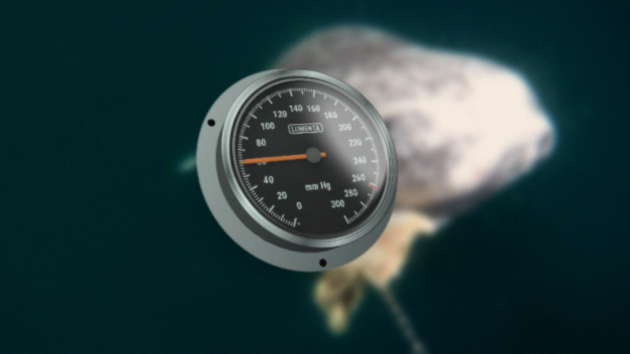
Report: **60** mmHg
